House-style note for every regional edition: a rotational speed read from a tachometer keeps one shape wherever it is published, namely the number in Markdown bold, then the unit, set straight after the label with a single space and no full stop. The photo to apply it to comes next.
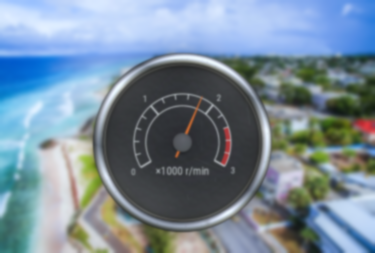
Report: **1800** rpm
